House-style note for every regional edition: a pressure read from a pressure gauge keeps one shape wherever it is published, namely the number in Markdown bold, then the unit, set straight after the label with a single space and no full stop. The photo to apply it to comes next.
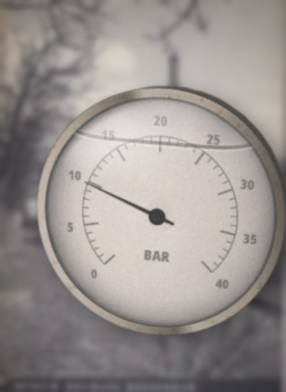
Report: **10** bar
